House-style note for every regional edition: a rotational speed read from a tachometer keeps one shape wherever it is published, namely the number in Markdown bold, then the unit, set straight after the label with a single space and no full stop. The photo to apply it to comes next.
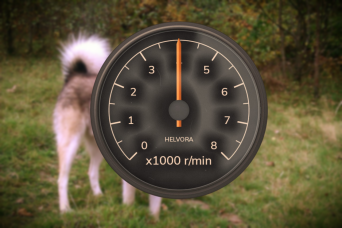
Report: **4000** rpm
